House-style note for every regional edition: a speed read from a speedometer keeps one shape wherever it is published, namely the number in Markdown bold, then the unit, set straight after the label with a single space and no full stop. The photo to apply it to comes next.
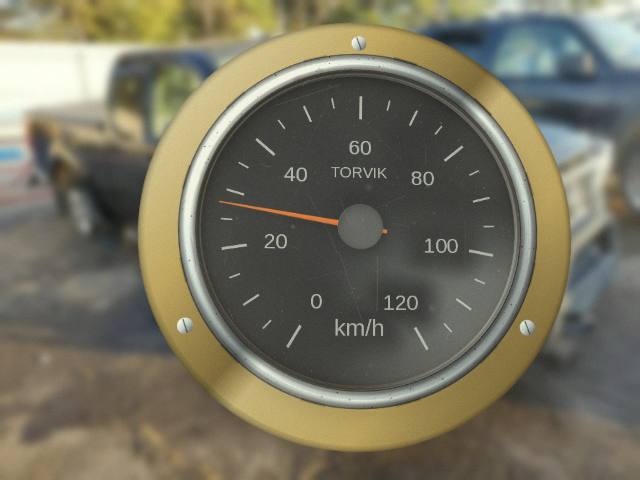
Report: **27.5** km/h
